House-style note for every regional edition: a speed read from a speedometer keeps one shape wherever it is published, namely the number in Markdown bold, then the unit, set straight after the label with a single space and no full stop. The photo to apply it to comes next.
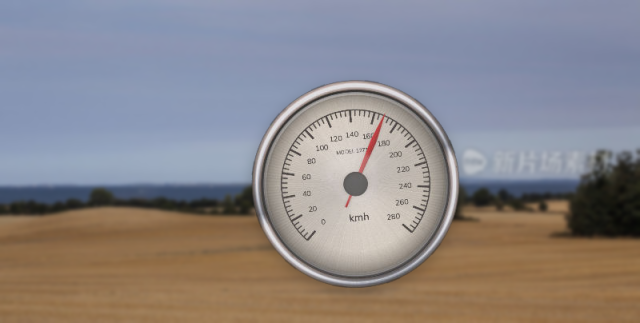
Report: **168** km/h
